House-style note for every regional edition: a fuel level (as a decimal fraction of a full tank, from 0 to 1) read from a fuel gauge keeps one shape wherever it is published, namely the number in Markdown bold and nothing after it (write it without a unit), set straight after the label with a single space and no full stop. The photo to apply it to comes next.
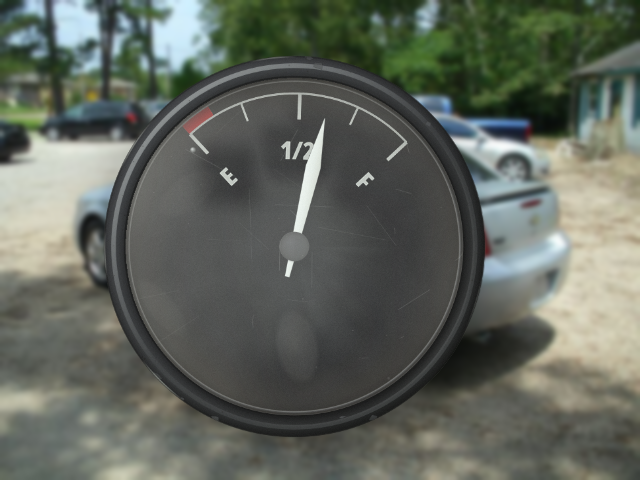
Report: **0.625**
